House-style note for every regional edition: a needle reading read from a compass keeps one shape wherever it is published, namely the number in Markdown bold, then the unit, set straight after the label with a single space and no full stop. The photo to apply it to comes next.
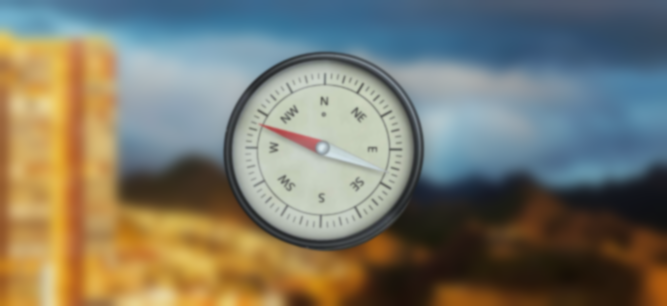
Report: **290** °
